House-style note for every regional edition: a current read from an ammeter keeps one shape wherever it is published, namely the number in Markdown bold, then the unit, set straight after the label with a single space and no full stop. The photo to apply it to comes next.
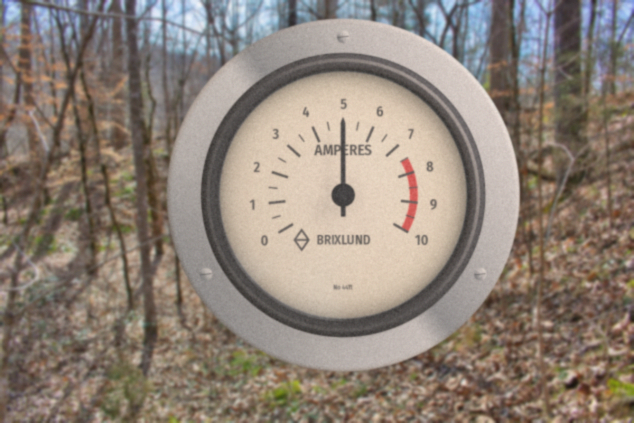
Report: **5** A
